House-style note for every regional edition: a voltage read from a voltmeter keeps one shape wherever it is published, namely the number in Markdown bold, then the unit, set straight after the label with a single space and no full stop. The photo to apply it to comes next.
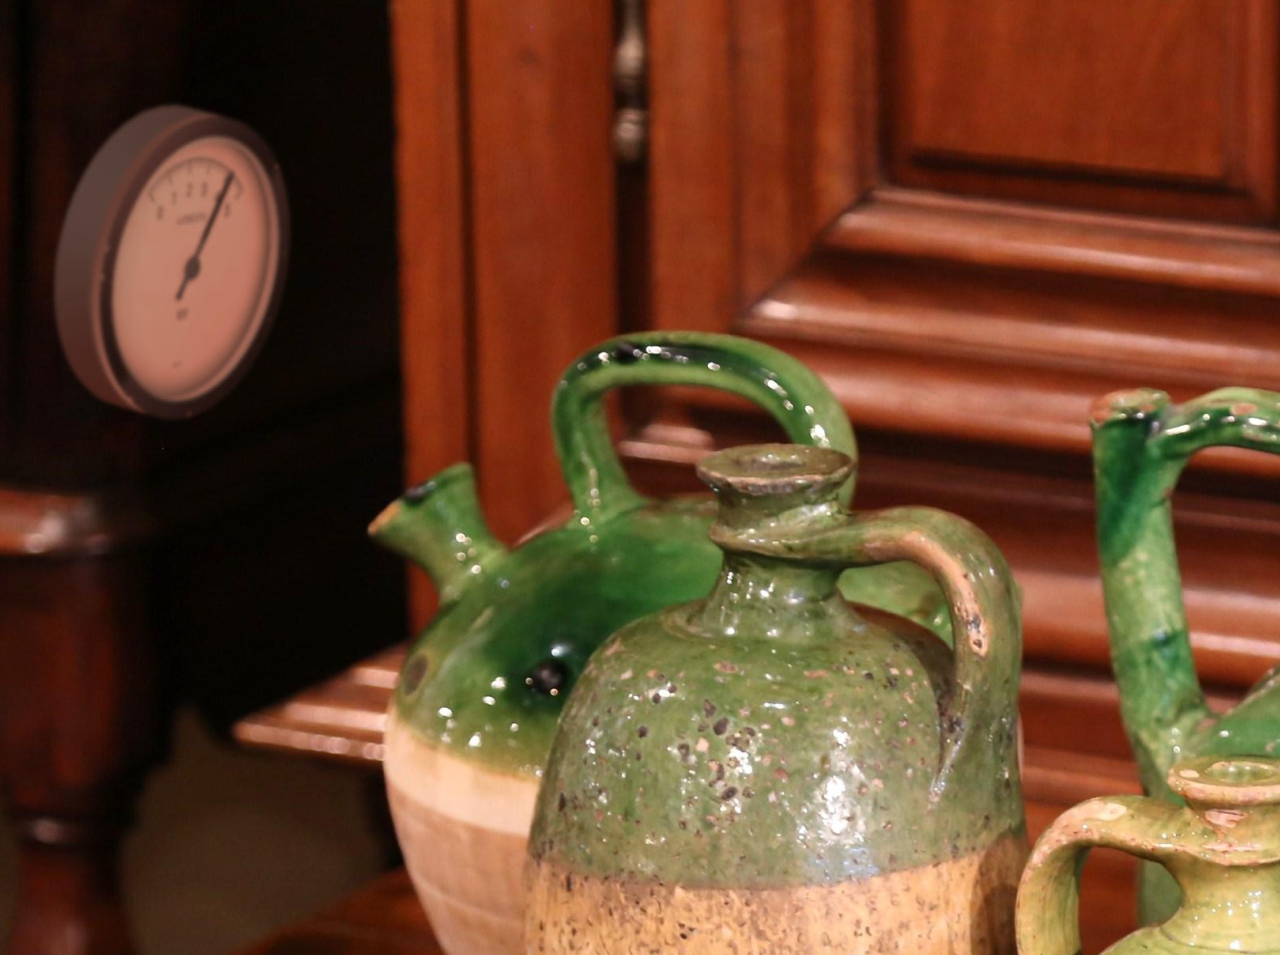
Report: **4** kV
